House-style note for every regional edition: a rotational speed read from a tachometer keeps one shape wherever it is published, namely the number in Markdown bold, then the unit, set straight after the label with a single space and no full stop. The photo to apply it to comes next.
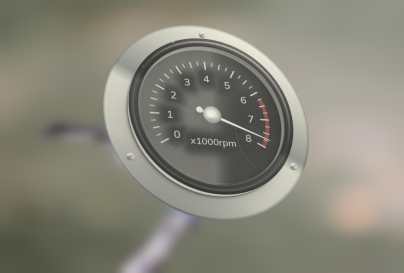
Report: **7750** rpm
